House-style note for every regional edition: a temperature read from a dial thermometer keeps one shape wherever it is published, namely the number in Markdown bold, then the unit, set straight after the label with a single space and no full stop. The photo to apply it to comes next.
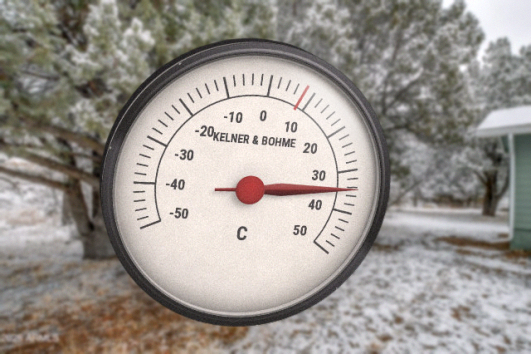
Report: **34** °C
